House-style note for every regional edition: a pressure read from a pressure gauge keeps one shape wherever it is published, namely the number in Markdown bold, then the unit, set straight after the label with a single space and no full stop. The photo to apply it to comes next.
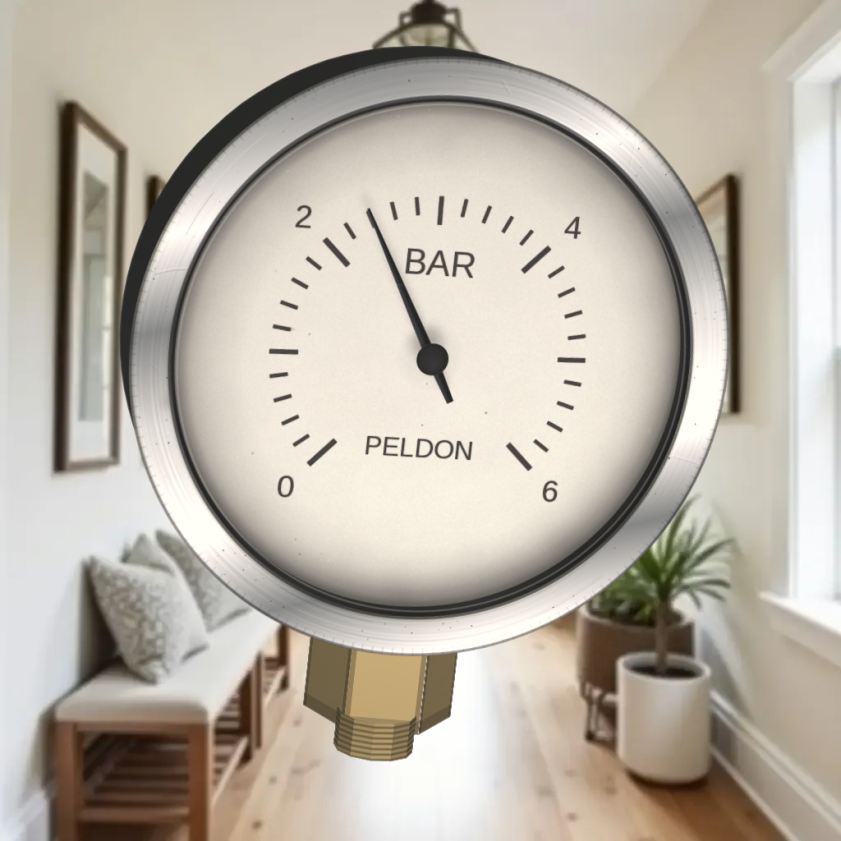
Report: **2.4** bar
